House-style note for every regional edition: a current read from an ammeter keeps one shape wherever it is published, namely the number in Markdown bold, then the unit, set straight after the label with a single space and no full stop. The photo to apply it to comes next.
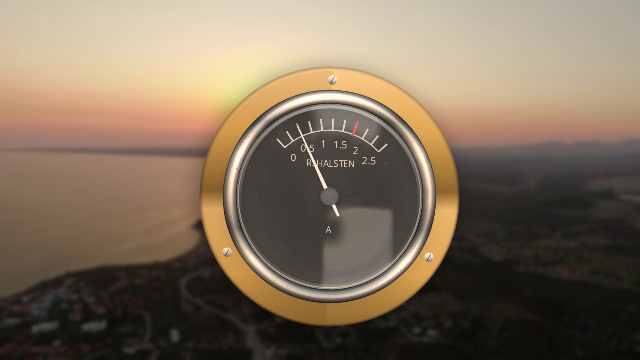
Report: **0.5** A
